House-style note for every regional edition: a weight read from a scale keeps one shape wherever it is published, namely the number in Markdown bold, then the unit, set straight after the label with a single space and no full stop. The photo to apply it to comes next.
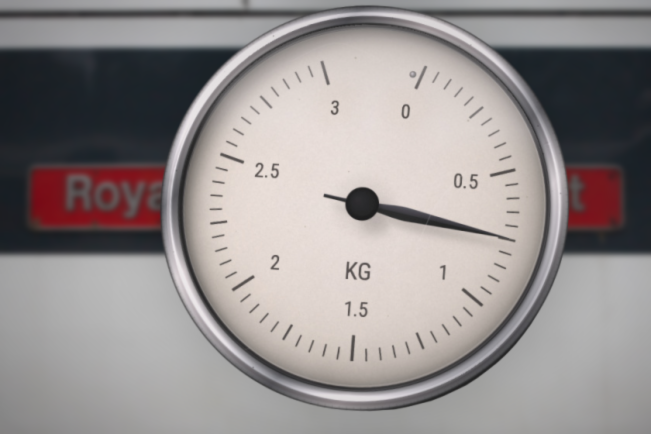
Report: **0.75** kg
